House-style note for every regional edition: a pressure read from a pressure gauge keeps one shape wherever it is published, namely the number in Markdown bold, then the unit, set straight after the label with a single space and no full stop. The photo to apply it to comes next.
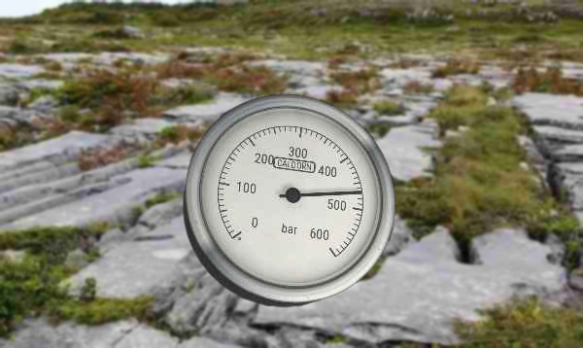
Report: **470** bar
